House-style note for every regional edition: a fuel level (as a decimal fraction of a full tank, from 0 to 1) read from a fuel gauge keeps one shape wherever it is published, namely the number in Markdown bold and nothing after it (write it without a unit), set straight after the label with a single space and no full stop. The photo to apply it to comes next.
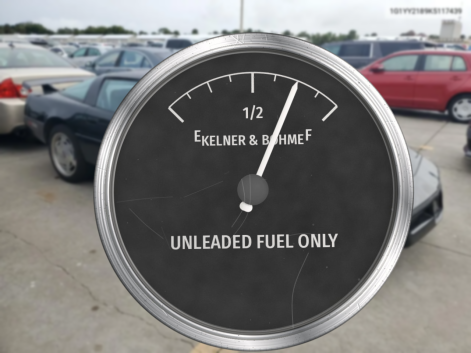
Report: **0.75**
